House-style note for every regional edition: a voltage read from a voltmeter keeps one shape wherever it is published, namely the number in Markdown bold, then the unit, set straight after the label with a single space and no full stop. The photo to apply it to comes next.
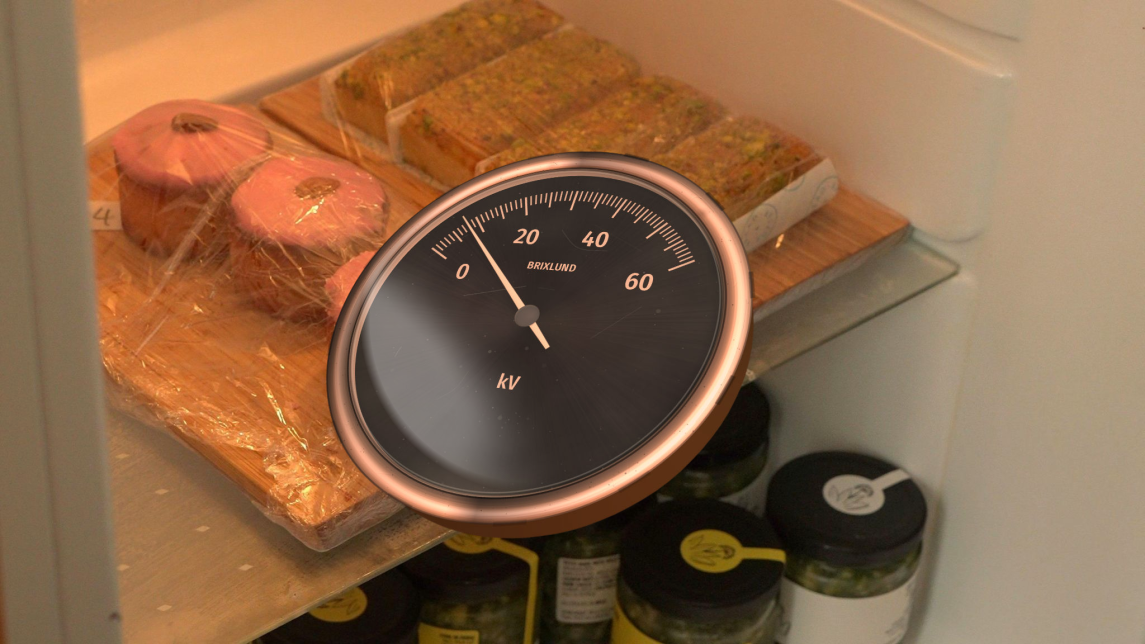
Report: **8** kV
